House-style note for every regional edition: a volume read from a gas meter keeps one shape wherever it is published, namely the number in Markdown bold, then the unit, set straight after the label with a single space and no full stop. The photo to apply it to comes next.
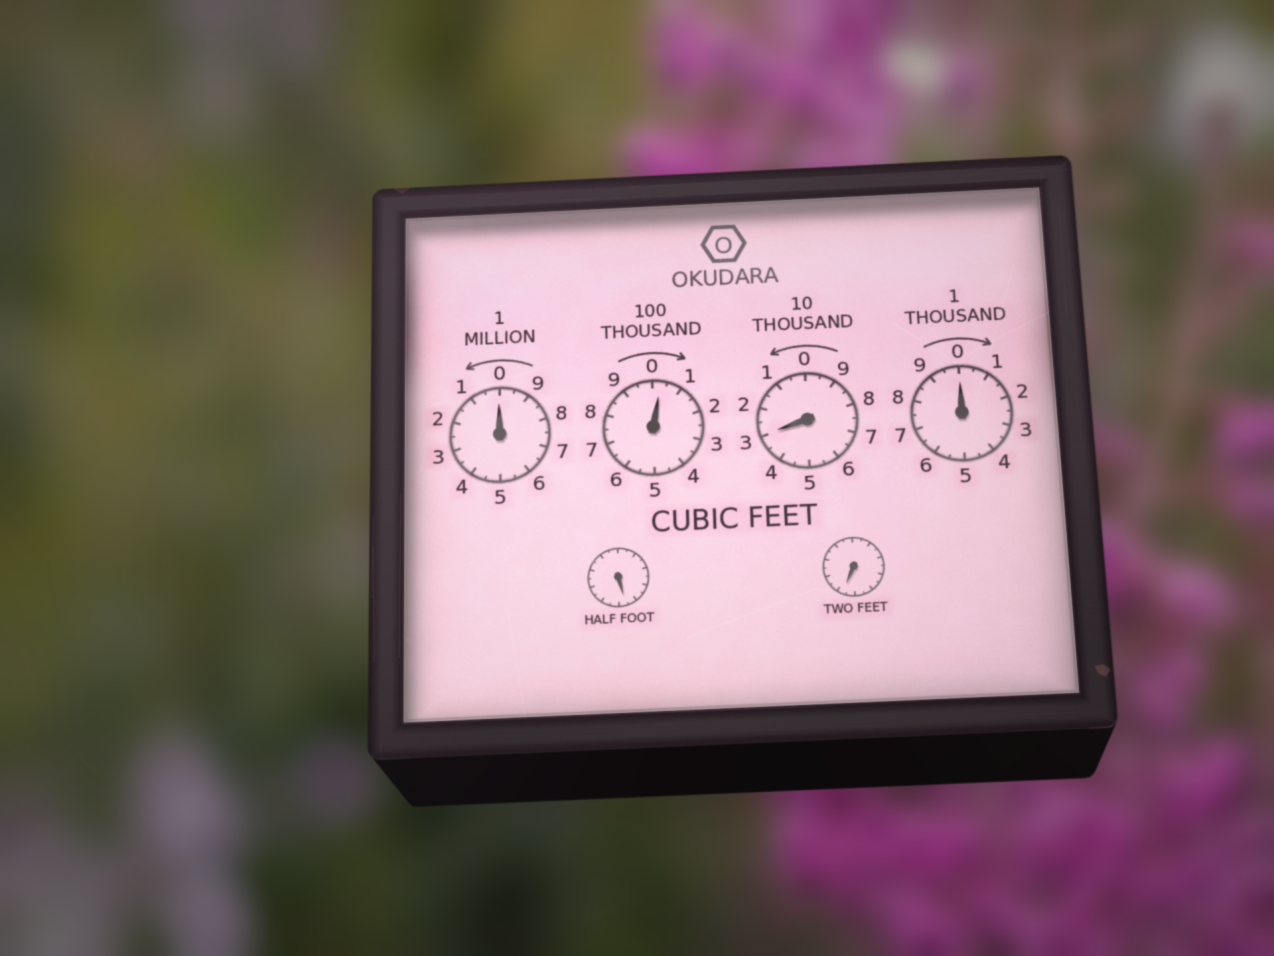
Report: **3000** ft³
